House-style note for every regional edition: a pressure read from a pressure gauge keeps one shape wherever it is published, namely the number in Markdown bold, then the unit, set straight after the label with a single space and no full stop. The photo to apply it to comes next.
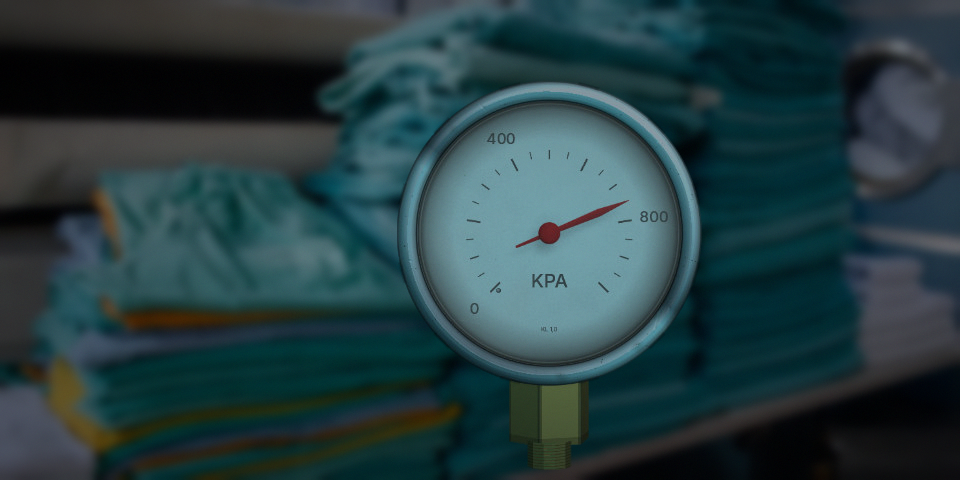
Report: **750** kPa
